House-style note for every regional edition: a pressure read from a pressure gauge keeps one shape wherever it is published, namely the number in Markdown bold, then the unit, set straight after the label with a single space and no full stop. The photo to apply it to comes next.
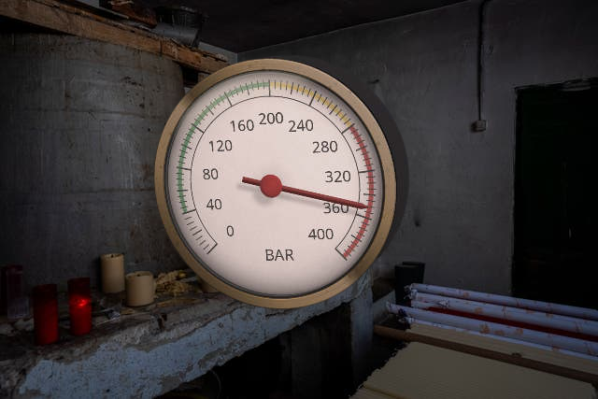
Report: **350** bar
